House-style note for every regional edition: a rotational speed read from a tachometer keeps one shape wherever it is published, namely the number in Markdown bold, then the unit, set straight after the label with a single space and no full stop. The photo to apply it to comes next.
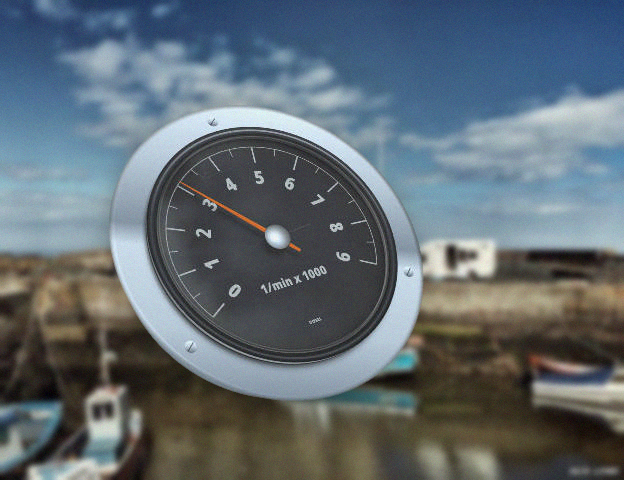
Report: **3000** rpm
